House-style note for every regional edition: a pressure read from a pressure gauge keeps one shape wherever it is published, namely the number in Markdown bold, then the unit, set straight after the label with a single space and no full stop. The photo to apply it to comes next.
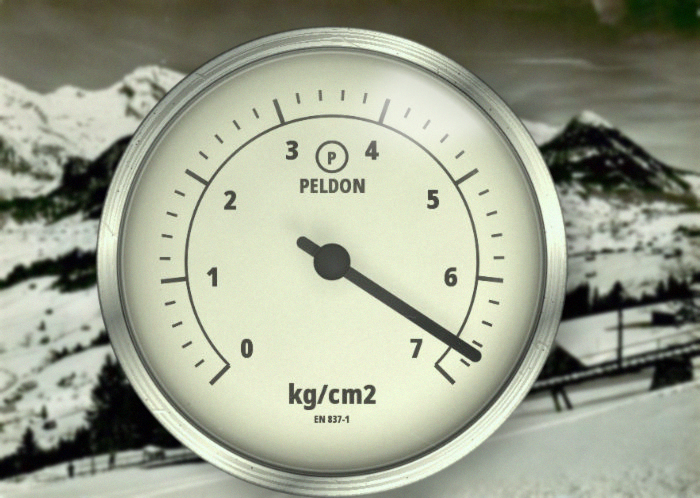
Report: **6.7** kg/cm²
